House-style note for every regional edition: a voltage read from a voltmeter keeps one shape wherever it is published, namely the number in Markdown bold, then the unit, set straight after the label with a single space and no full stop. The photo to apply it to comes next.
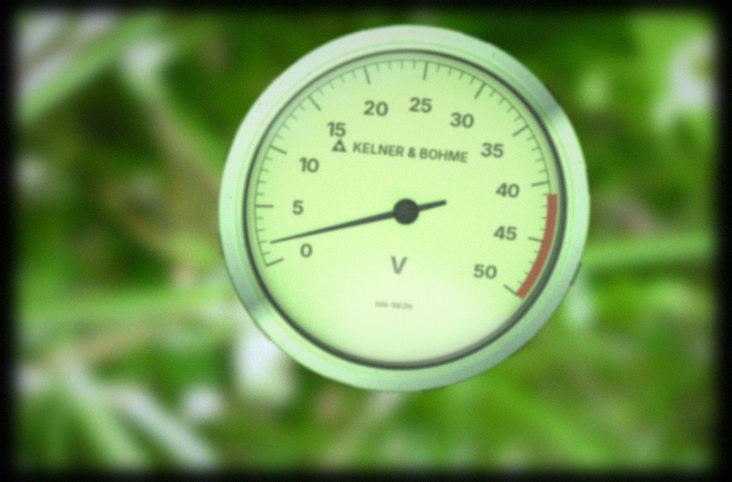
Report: **2** V
